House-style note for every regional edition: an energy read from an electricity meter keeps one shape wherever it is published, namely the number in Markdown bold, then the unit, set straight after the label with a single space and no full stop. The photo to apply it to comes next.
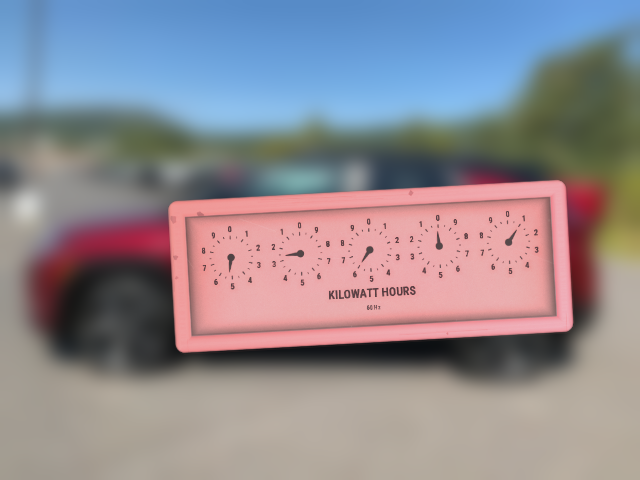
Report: **52601** kWh
